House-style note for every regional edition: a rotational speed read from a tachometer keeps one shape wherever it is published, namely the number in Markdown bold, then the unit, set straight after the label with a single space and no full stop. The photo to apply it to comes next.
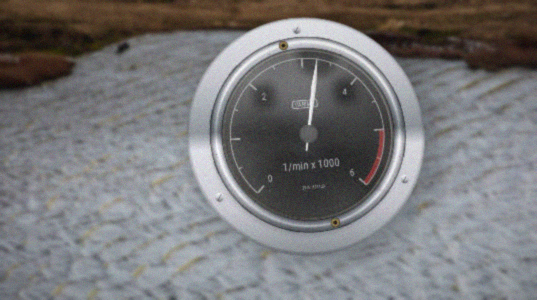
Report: **3250** rpm
